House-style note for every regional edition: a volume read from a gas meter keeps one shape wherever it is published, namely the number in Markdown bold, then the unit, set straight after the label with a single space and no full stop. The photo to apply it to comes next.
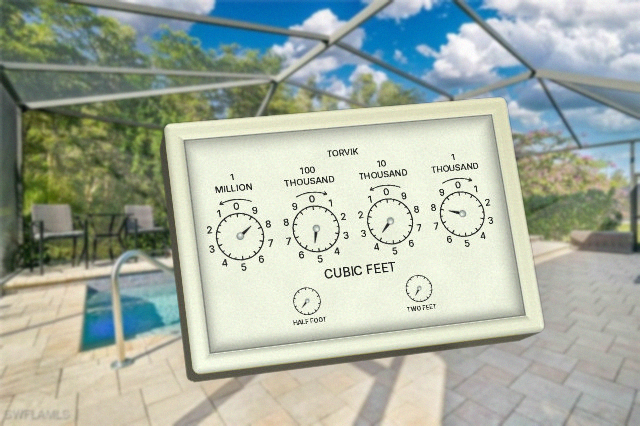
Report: **853800** ft³
